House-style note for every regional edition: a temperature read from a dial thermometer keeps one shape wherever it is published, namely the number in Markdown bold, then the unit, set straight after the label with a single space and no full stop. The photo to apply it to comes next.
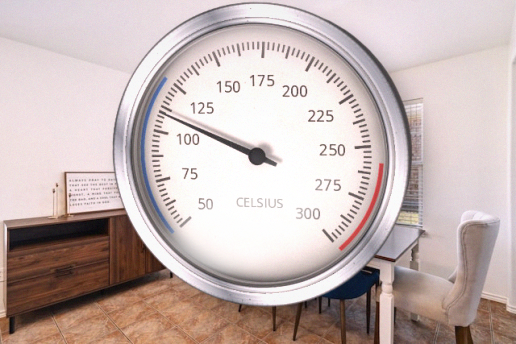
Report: **110** °C
